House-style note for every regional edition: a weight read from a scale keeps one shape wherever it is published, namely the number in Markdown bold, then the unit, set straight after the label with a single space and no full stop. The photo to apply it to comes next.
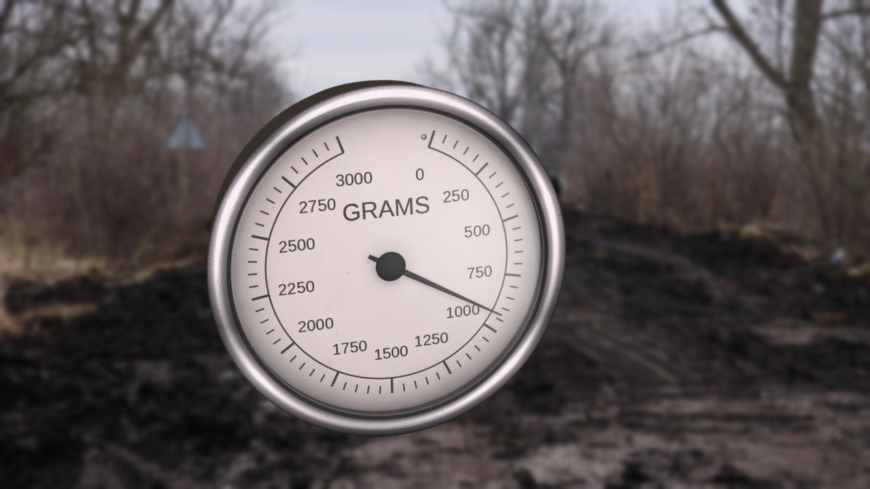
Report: **925** g
